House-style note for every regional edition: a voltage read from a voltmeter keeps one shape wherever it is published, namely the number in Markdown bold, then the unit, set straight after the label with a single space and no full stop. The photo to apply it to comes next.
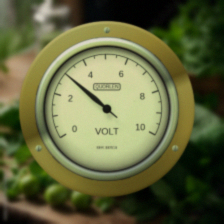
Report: **3** V
